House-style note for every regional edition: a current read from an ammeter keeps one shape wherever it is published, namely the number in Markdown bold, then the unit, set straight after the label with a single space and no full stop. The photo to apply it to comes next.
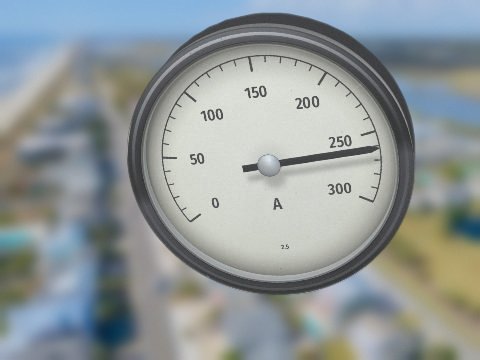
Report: **260** A
